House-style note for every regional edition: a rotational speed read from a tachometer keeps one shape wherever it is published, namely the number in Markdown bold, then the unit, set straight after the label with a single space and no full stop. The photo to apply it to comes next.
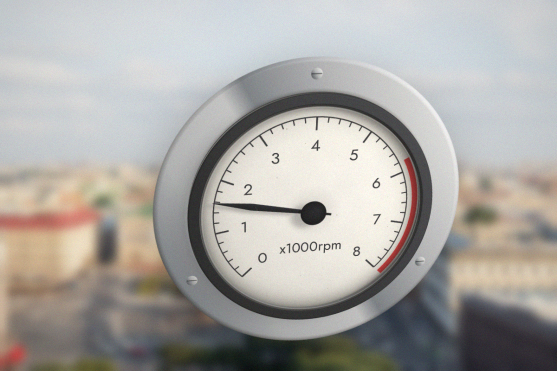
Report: **1600** rpm
